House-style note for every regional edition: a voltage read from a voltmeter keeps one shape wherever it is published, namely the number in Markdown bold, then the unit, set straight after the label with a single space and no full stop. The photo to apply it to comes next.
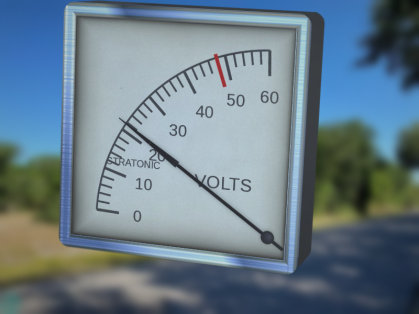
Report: **22** V
